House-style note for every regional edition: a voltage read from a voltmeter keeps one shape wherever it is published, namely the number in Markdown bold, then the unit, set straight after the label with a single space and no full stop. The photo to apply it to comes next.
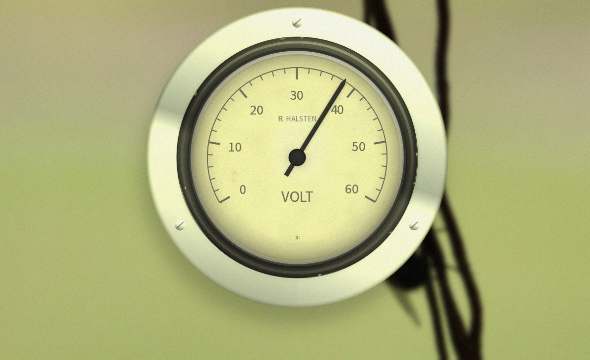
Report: **38** V
